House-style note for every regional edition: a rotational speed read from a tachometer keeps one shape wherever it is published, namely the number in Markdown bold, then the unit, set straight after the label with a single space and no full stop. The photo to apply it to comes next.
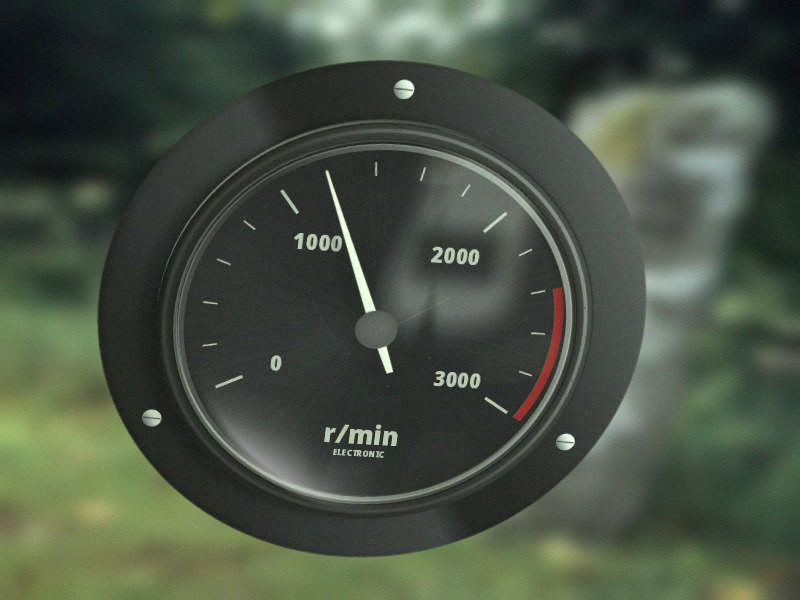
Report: **1200** rpm
